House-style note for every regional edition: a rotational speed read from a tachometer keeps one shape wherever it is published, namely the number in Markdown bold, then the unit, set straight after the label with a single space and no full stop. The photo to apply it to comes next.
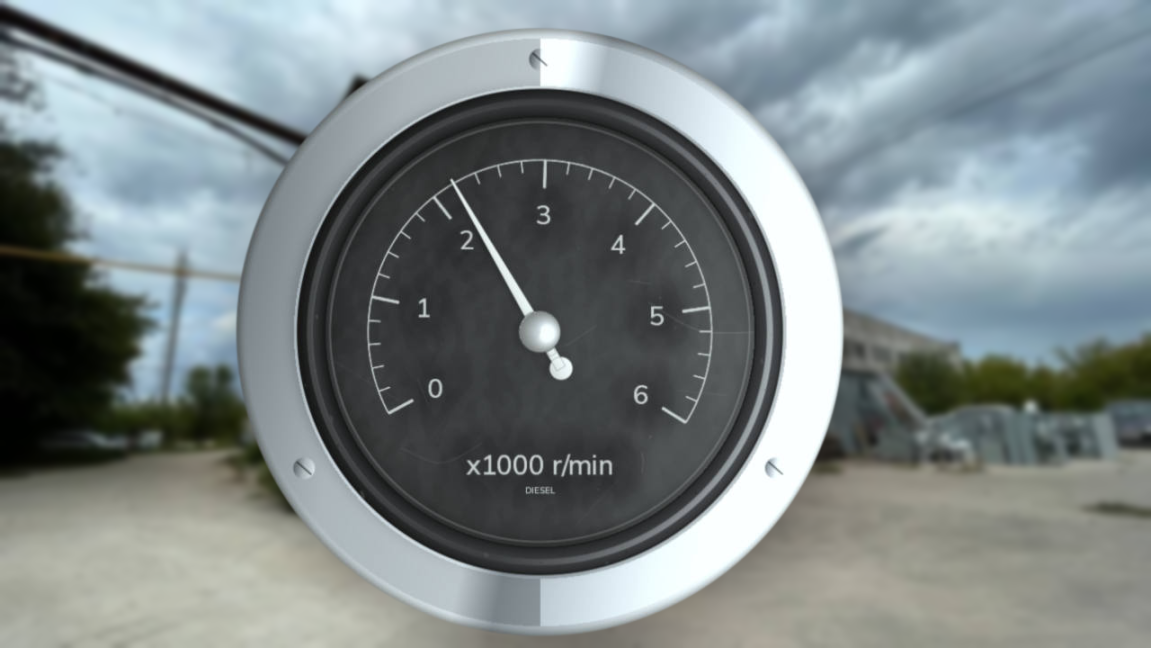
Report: **2200** rpm
